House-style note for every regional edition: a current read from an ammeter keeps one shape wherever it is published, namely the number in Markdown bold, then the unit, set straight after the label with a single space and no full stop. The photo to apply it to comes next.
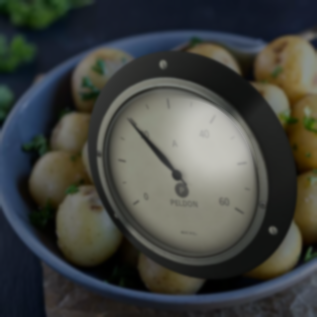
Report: **20** A
